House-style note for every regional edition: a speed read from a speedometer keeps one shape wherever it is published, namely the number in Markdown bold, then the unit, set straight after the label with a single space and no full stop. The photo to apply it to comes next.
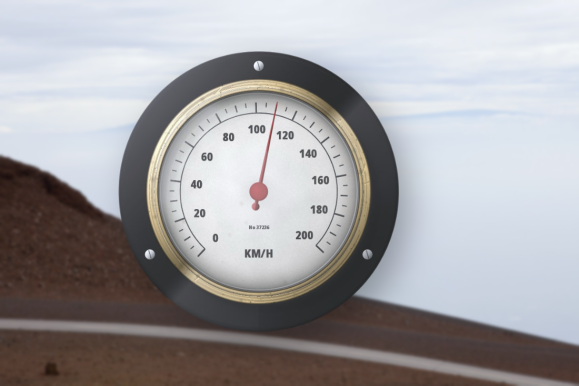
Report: **110** km/h
